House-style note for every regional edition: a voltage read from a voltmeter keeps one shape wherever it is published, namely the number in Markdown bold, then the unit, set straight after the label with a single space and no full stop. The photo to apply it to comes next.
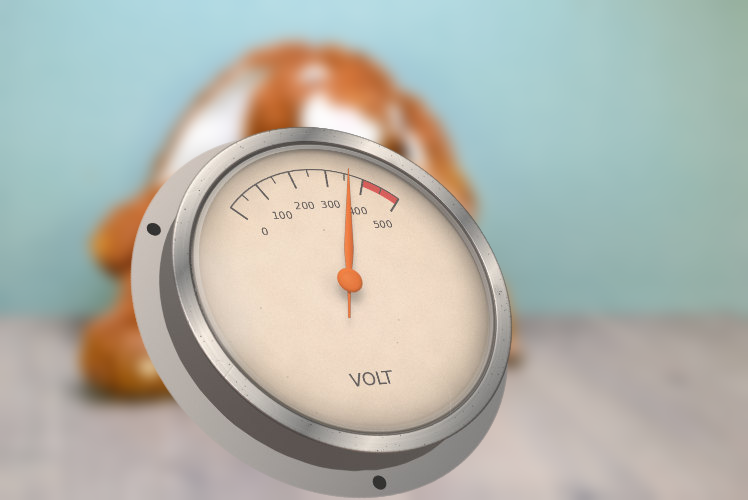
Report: **350** V
